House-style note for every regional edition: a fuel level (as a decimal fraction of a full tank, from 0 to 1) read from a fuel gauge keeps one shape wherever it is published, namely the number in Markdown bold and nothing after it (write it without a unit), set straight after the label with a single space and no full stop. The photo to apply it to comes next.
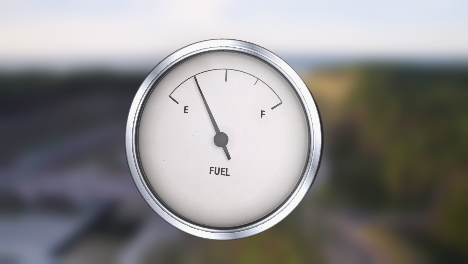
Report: **0.25**
